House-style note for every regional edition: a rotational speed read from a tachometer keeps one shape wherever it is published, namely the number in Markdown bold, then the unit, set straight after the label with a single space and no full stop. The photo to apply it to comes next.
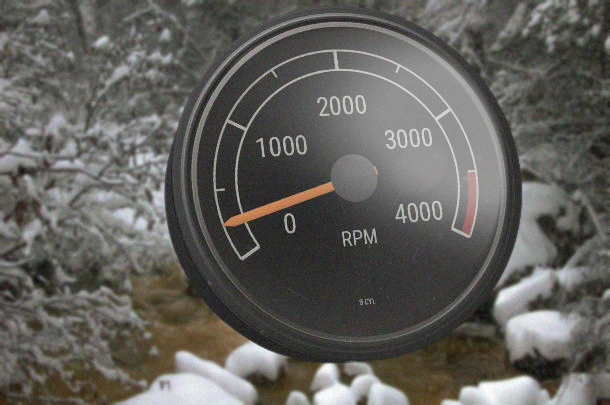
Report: **250** rpm
